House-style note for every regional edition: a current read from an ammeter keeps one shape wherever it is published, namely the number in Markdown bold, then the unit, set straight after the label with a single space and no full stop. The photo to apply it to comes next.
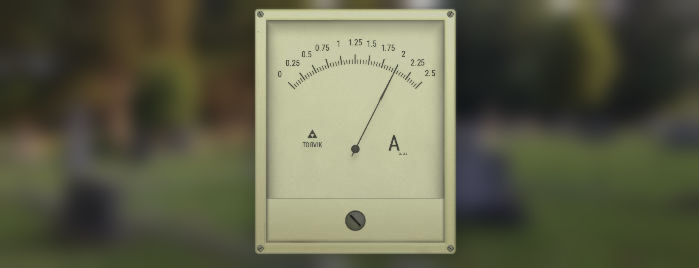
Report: **2** A
